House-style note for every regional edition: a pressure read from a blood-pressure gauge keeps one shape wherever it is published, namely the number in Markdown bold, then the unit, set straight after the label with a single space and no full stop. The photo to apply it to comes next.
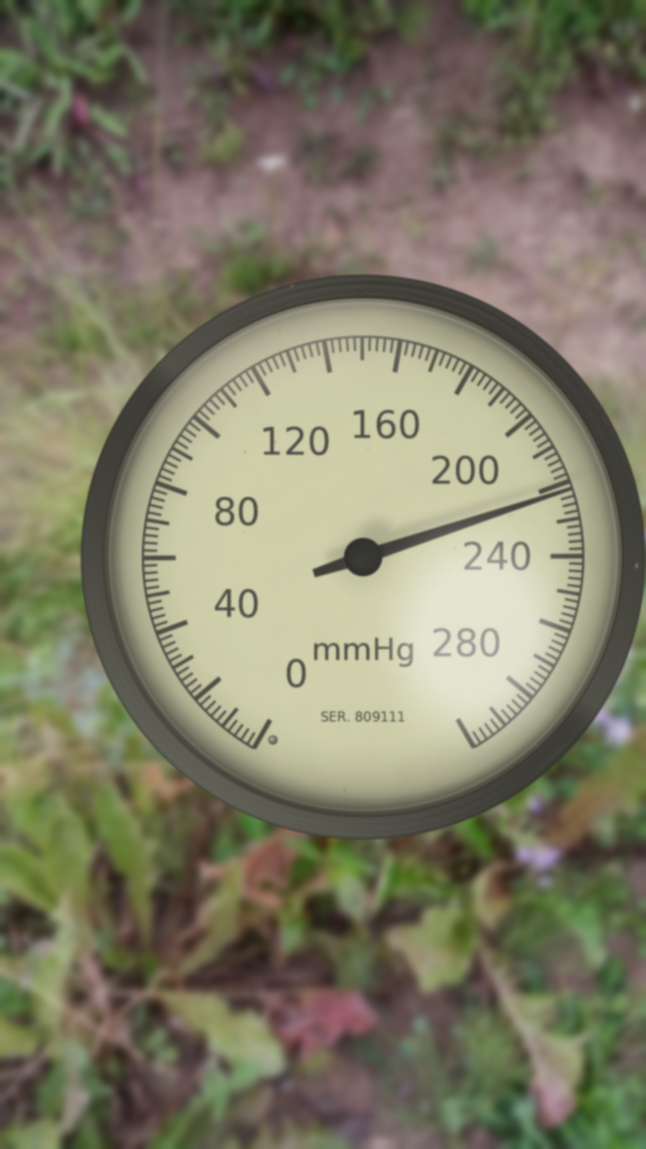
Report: **222** mmHg
